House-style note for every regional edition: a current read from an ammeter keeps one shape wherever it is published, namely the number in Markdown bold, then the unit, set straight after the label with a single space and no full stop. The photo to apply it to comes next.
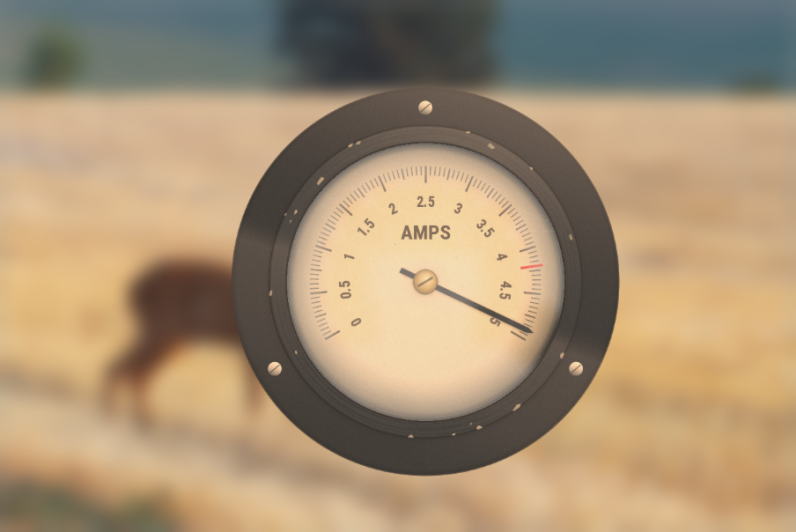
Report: **4.9** A
